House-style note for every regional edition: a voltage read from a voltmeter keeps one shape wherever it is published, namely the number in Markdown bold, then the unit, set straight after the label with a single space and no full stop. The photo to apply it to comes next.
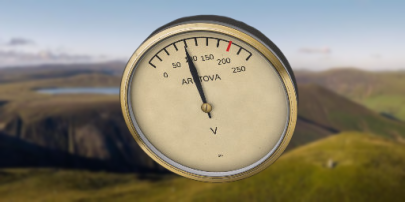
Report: **100** V
